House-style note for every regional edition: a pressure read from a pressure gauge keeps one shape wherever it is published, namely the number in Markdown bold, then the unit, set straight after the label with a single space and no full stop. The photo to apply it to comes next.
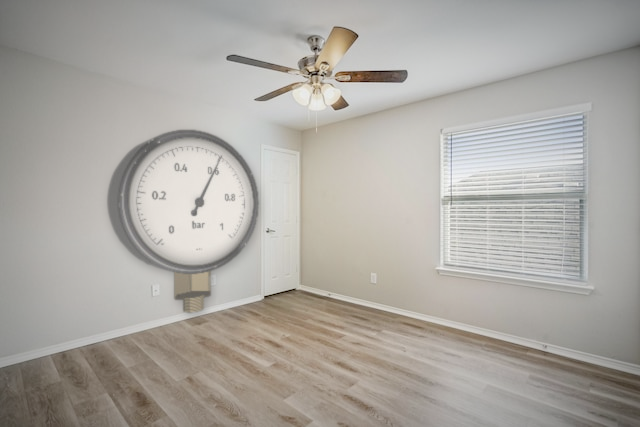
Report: **0.6** bar
